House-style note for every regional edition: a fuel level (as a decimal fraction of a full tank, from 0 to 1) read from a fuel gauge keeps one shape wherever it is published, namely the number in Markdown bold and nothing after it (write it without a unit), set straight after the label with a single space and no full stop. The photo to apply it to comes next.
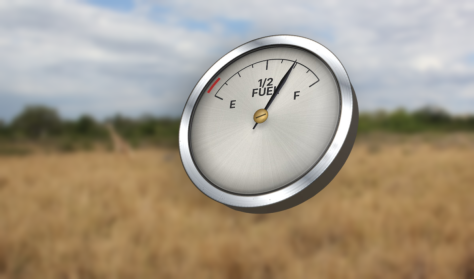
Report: **0.75**
